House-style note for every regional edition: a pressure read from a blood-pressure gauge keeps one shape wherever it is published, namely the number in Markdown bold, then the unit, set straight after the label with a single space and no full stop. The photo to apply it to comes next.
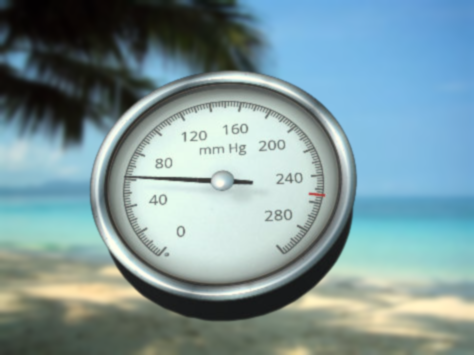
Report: **60** mmHg
